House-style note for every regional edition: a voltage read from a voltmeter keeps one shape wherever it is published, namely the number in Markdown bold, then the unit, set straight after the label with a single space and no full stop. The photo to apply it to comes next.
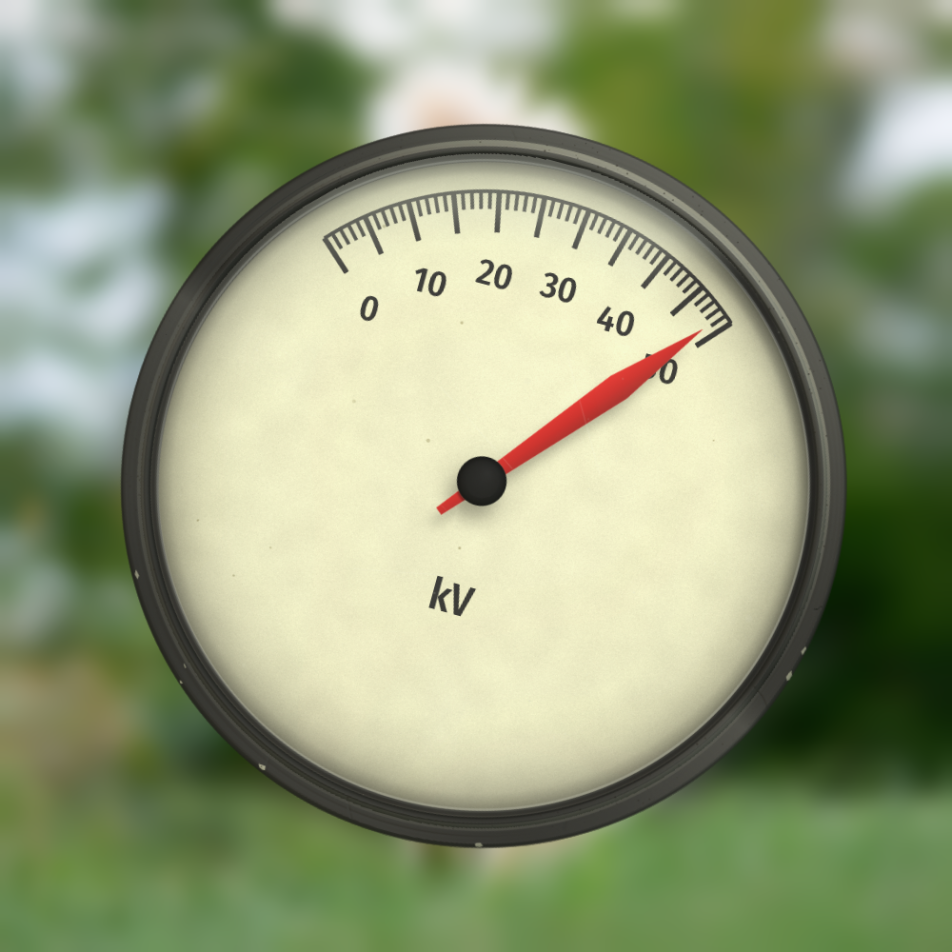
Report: **49** kV
